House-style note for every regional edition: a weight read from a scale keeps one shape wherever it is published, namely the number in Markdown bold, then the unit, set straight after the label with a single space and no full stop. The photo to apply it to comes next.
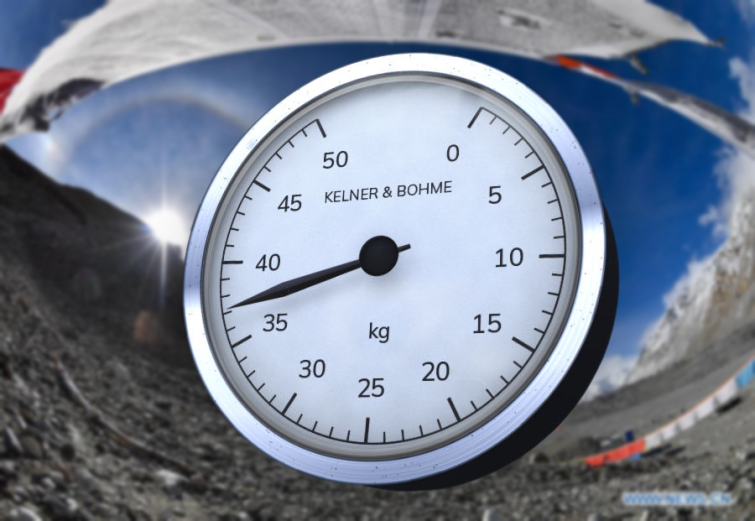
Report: **37** kg
